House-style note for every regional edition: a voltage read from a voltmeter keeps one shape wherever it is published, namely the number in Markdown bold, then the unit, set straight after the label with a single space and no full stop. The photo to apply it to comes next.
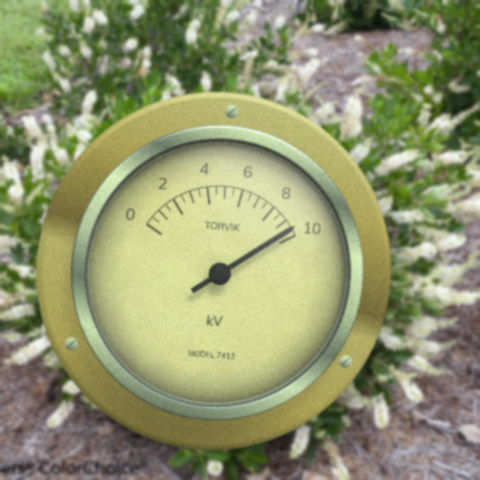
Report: **9.5** kV
